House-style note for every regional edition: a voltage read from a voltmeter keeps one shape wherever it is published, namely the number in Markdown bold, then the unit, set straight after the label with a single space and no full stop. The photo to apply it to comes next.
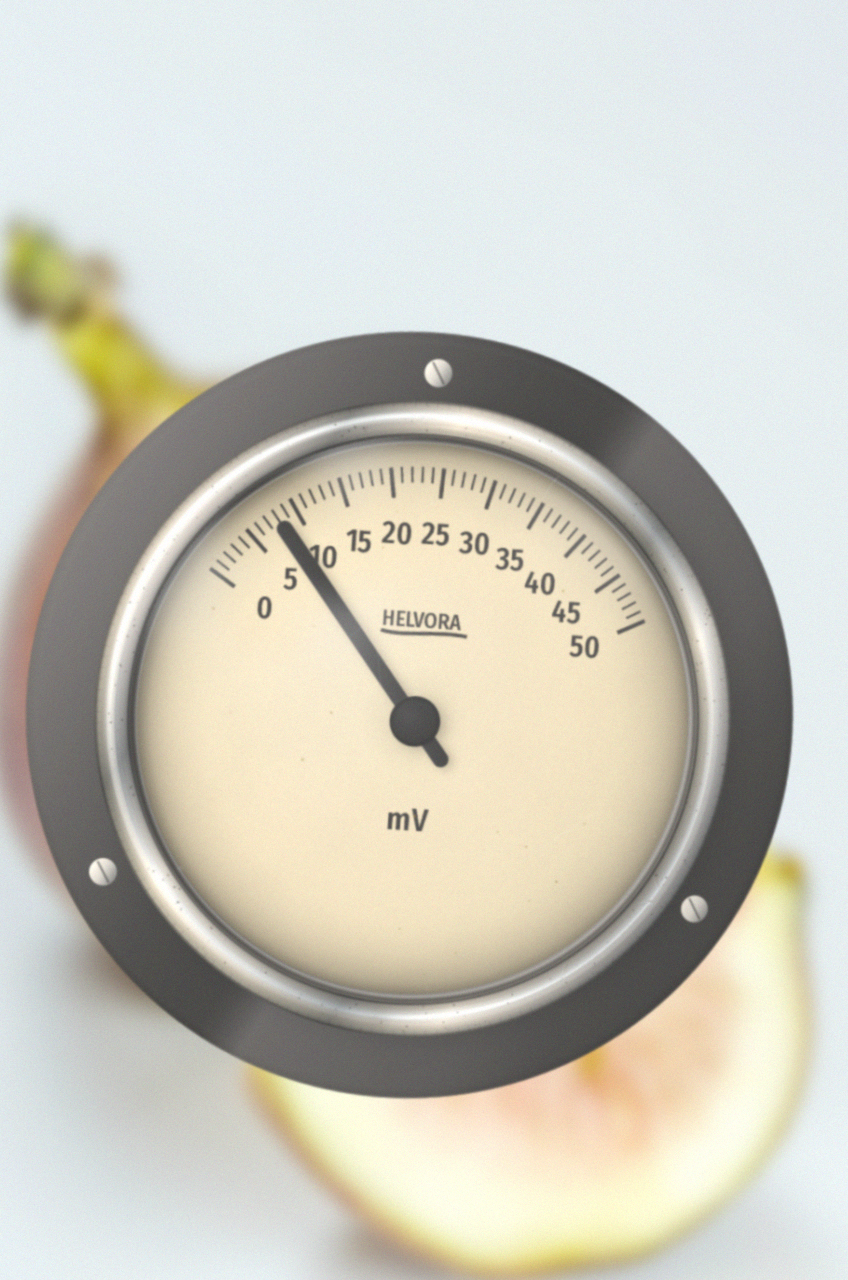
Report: **8** mV
